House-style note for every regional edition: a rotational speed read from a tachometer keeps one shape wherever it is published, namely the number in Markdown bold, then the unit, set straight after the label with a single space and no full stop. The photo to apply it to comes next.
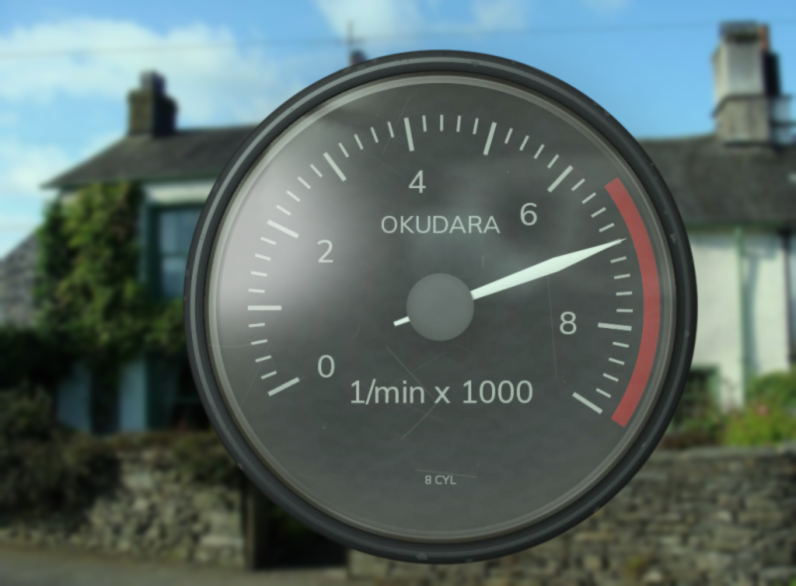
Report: **7000** rpm
